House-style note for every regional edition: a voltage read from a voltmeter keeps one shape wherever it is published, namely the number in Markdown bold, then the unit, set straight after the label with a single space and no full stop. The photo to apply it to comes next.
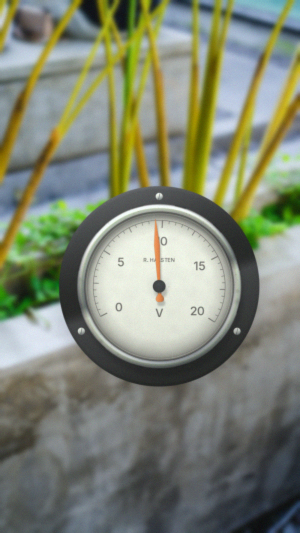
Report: **9.5** V
